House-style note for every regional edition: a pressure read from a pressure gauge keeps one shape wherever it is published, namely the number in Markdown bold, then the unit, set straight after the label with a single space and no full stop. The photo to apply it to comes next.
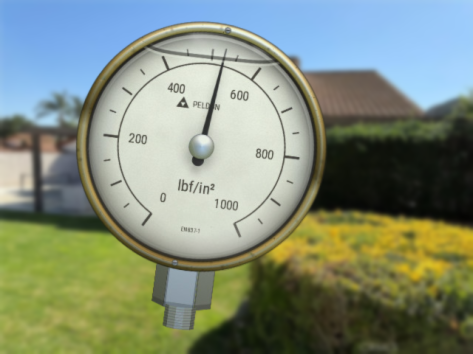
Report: **525** psi
